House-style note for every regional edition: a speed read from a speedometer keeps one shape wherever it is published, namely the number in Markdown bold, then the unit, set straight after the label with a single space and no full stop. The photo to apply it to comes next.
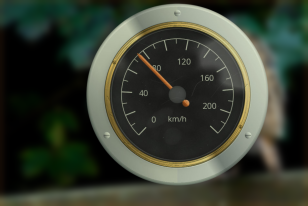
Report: **75** km/h
